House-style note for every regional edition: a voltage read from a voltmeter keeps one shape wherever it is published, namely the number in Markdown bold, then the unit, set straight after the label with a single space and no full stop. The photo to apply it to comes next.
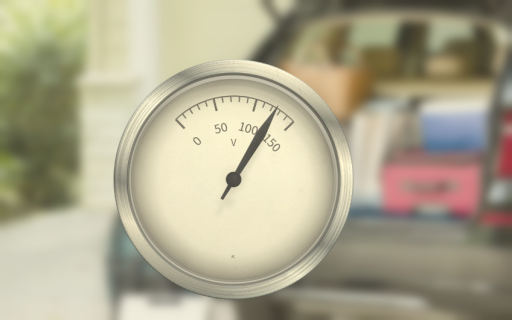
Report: **125** V
